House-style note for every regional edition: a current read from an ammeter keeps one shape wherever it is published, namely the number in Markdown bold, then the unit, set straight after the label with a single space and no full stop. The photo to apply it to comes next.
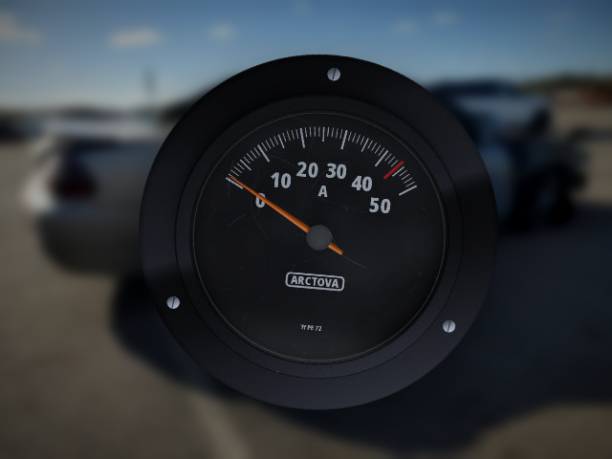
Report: **1** A
